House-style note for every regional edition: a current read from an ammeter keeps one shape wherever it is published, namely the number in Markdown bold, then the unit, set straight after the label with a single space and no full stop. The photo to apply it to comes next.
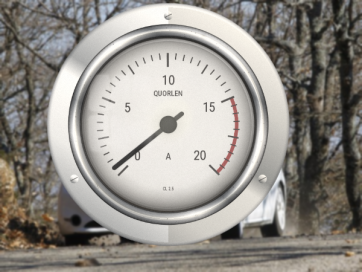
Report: **0.5** A
